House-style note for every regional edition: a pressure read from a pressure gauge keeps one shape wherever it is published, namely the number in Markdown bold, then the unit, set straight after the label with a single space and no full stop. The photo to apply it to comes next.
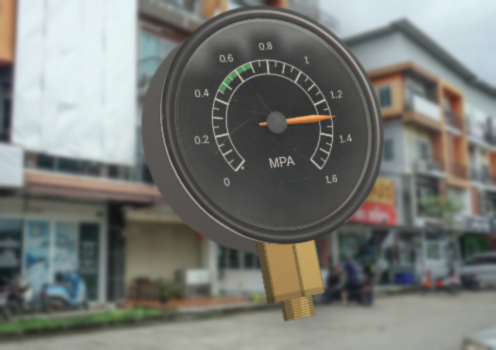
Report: **1.3** MPa
